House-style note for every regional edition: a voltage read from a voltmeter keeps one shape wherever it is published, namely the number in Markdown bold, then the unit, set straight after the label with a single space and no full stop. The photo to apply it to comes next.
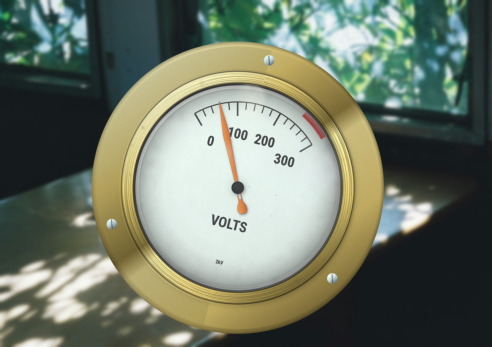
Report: **60** V
